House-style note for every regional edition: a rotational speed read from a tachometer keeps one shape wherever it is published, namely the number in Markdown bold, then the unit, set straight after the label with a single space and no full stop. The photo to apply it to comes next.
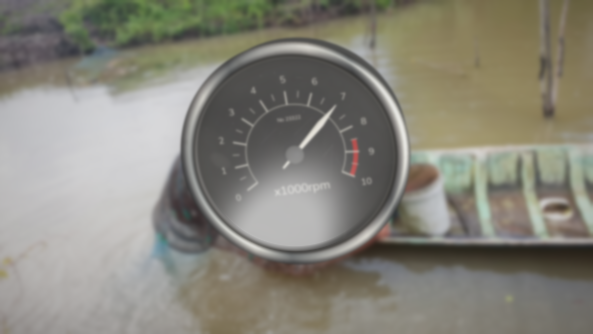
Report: **7000** rpm
